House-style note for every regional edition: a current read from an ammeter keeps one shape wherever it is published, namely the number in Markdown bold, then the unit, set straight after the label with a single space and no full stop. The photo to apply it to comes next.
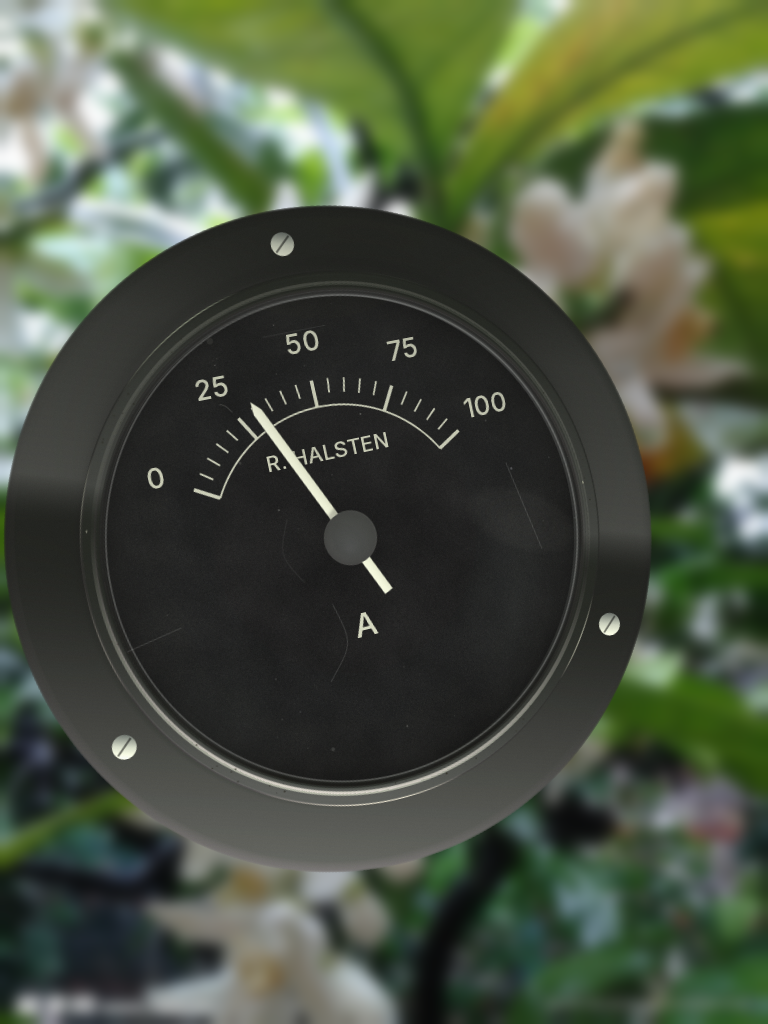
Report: **30** A
